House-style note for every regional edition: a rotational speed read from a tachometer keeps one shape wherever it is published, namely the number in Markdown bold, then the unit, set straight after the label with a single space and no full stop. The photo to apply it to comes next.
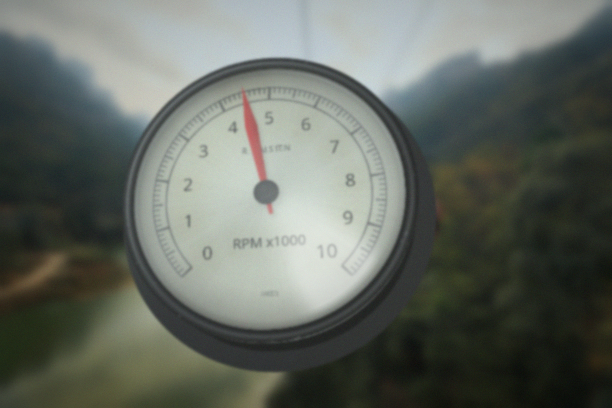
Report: **4500** rpm
